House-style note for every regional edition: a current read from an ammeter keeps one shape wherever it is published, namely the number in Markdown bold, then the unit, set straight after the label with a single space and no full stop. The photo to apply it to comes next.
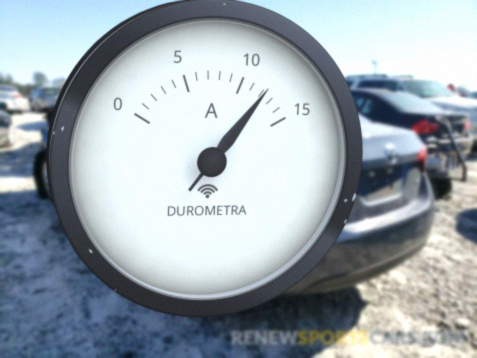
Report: **12** A
